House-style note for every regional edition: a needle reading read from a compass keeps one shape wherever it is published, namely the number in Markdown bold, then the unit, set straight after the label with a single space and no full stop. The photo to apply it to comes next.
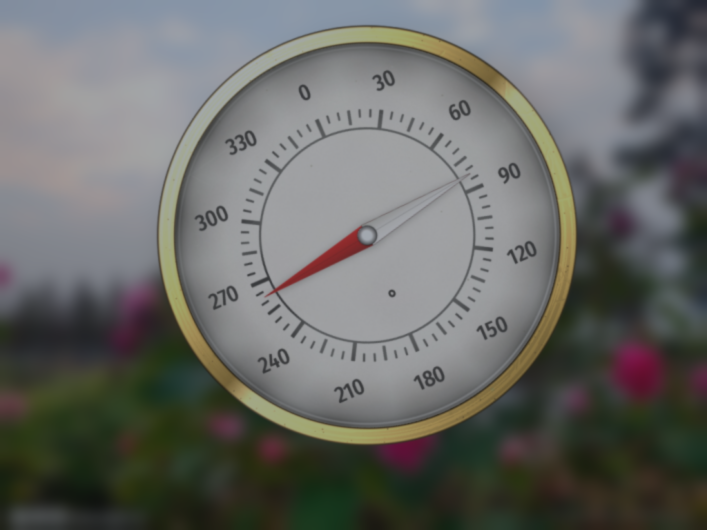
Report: **262.5** °
